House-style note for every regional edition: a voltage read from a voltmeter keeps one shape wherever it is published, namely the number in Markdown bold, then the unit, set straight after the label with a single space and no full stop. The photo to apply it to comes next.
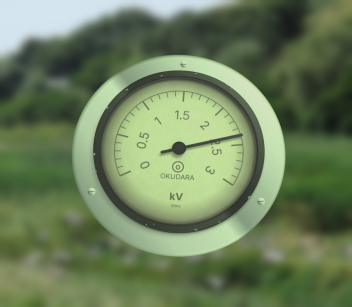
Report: **2.4** kV
